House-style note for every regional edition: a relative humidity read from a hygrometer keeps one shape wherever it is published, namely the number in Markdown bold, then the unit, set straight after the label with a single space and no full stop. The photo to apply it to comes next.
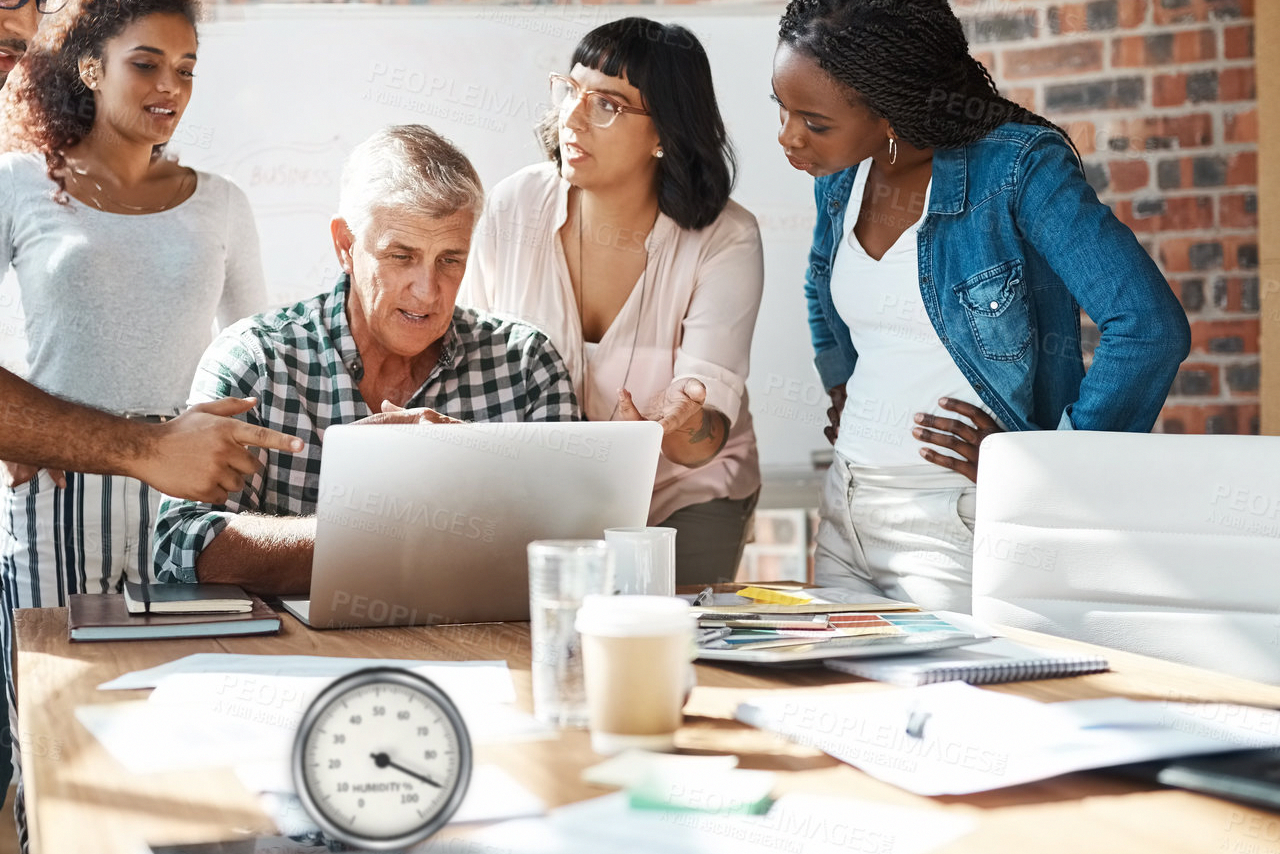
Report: **90** %
